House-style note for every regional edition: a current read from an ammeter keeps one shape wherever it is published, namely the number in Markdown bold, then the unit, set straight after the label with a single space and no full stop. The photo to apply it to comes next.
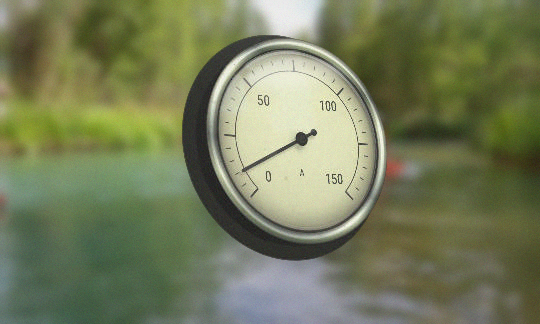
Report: **10** A
